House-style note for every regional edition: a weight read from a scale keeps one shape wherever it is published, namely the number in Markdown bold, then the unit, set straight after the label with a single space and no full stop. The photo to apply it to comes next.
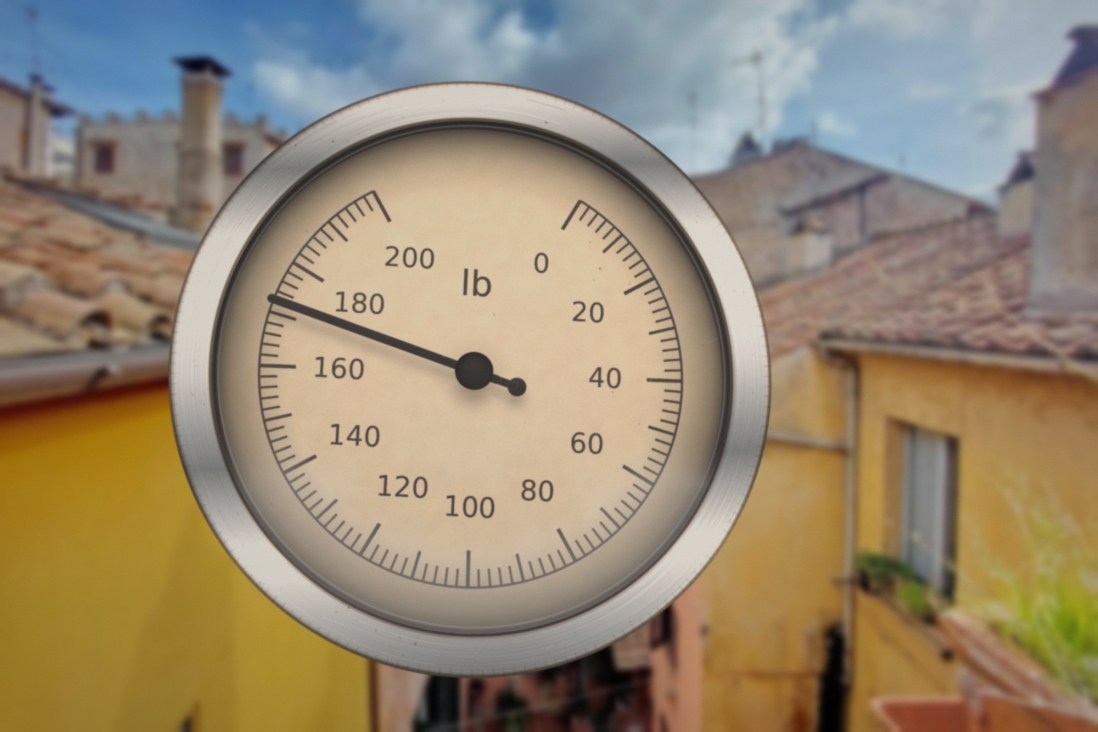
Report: **172** lb
